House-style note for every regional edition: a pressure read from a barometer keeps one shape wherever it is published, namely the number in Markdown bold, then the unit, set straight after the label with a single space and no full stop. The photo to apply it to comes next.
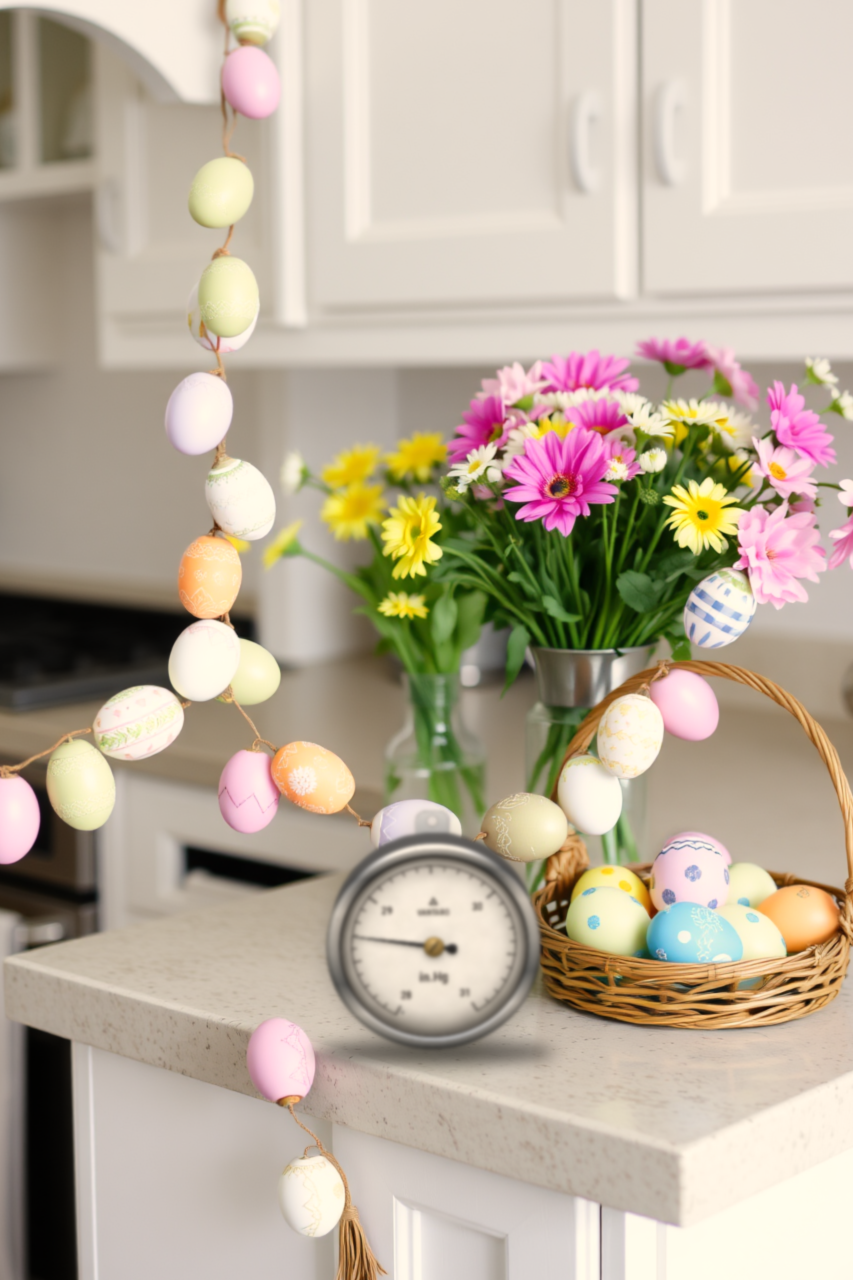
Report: **28.7** inHg
